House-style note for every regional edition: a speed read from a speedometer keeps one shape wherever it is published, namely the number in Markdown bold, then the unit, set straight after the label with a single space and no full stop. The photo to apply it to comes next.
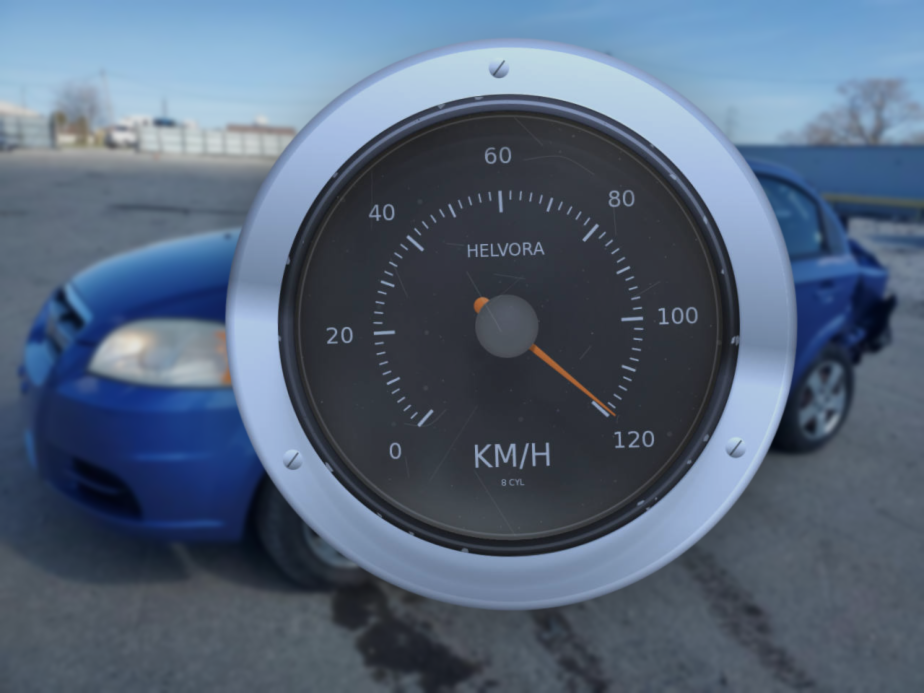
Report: **119** km/h
